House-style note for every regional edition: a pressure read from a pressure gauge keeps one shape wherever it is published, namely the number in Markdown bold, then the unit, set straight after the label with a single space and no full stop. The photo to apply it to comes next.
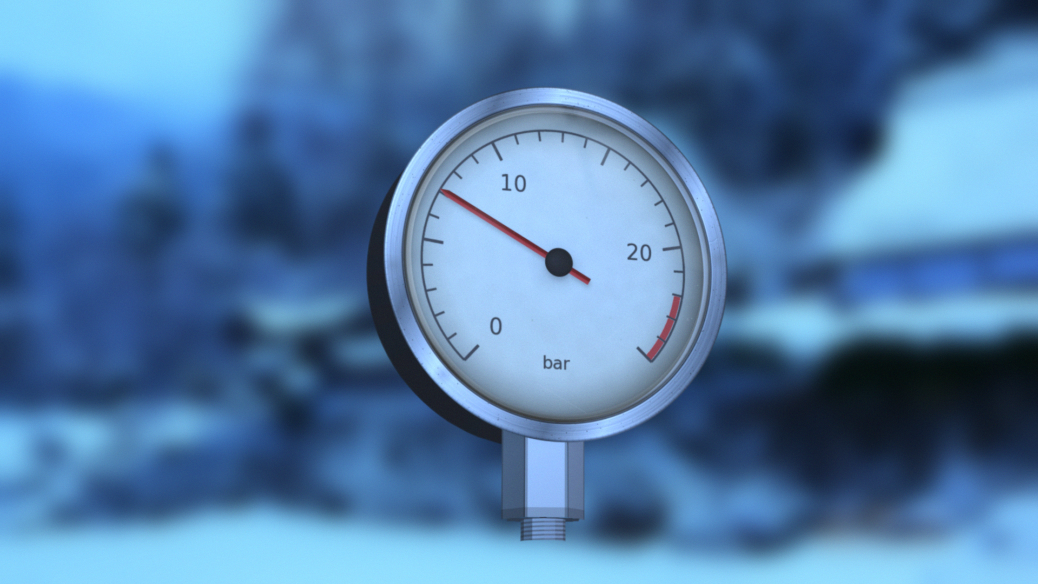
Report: **7** bar
